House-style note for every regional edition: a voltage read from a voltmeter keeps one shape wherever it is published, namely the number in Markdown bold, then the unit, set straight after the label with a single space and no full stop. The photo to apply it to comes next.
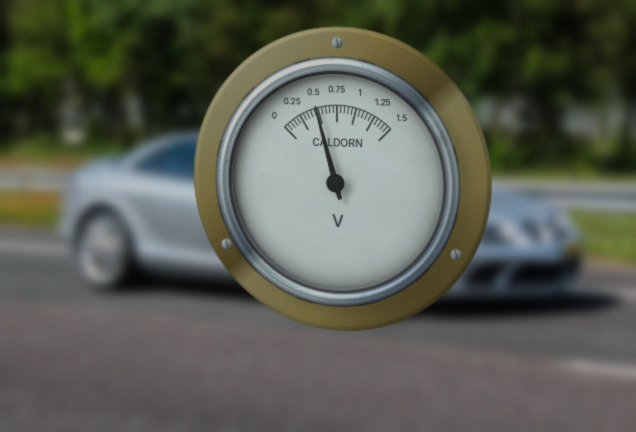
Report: **0.5** V
